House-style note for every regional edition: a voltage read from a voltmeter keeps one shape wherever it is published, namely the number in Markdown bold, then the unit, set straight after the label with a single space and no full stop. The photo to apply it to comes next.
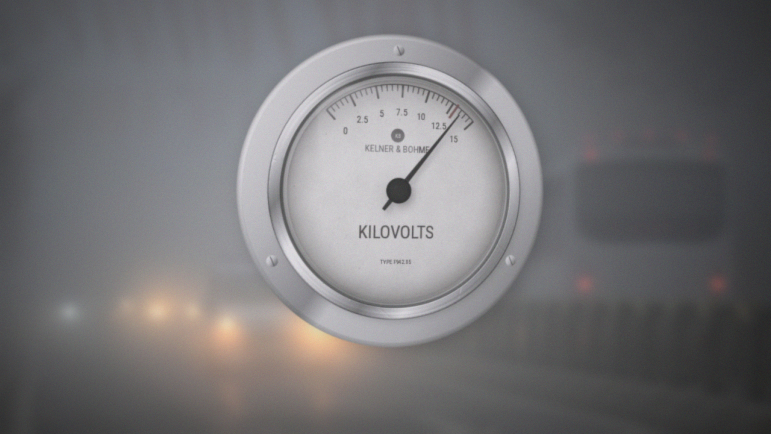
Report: **13.5** kV
